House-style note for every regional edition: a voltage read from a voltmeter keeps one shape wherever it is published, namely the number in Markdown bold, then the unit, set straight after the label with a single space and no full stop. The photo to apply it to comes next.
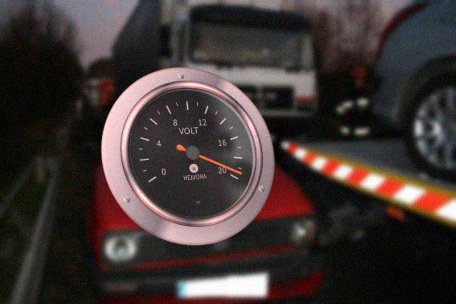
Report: **19.5** V
